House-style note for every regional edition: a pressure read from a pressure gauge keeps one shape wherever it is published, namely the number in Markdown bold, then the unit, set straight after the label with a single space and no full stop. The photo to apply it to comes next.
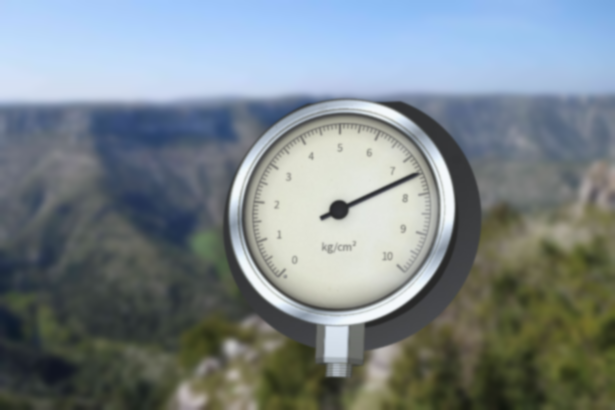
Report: **7.5** kg/cm²
